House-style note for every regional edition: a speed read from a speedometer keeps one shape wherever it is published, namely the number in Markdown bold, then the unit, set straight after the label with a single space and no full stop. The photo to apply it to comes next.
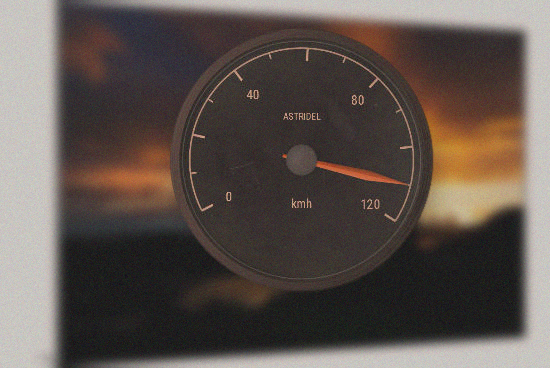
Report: **110** km/h
